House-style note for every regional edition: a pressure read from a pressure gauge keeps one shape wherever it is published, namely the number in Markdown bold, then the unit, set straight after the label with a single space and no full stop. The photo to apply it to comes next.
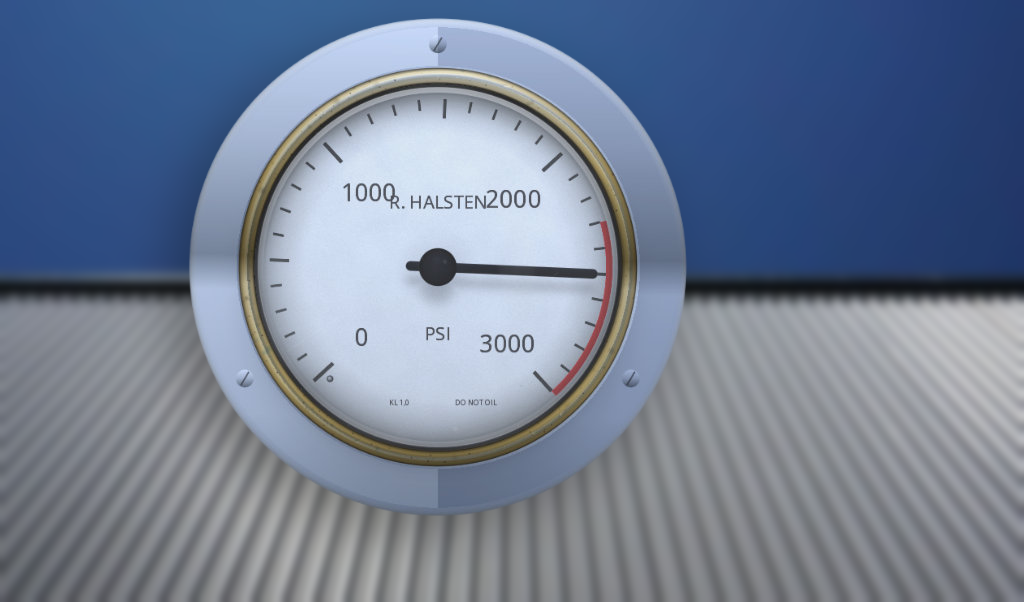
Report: **2500** psi
